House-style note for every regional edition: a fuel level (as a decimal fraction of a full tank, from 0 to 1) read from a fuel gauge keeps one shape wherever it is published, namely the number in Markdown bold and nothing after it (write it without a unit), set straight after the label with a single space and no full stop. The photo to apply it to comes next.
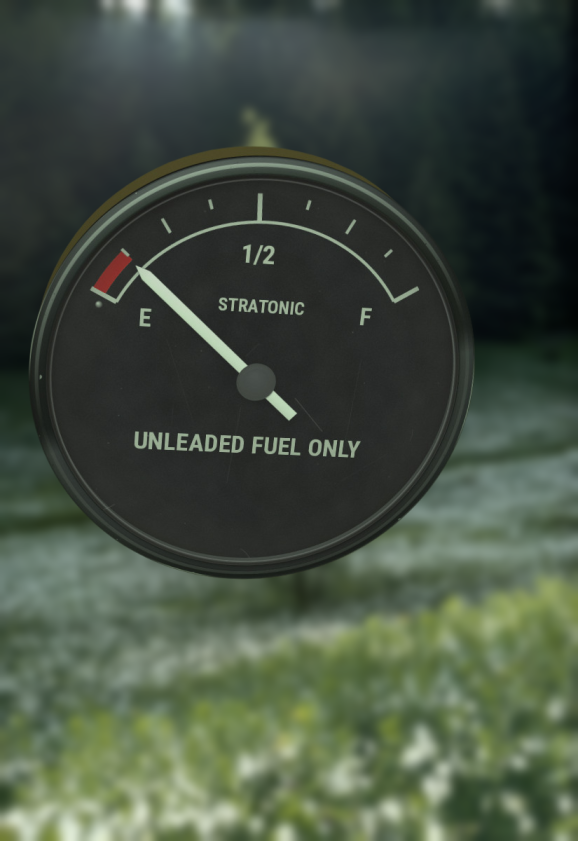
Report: **0.125**
